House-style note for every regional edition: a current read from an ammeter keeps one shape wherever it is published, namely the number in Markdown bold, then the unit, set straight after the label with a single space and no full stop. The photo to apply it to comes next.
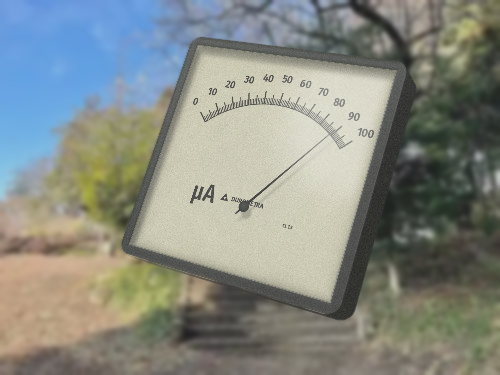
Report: **90** µA
